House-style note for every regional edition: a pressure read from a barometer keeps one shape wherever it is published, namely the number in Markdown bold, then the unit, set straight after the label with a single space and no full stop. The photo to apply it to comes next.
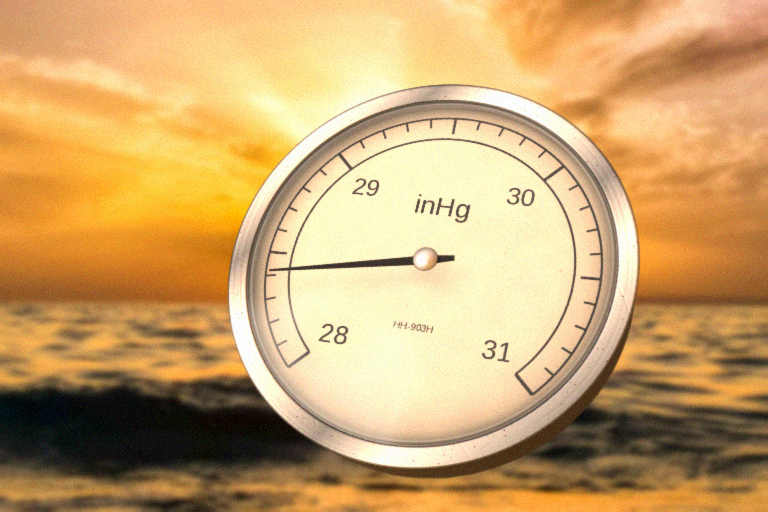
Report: **28.4** inHg
